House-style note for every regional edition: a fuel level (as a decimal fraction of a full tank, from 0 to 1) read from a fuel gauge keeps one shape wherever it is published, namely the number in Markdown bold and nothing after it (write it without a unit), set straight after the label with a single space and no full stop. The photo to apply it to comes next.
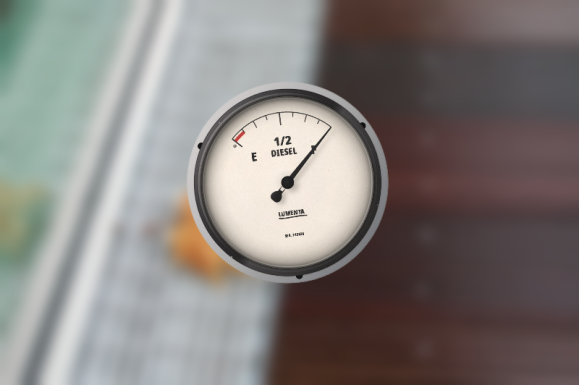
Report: **1**
